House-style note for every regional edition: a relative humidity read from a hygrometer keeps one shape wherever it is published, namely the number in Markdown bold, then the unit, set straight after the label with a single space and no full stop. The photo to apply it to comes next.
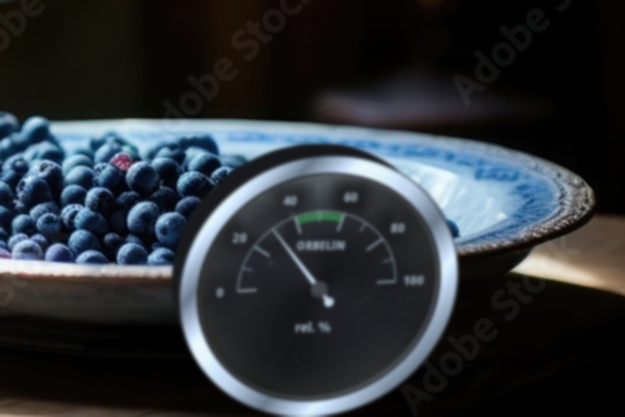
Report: **30** %
